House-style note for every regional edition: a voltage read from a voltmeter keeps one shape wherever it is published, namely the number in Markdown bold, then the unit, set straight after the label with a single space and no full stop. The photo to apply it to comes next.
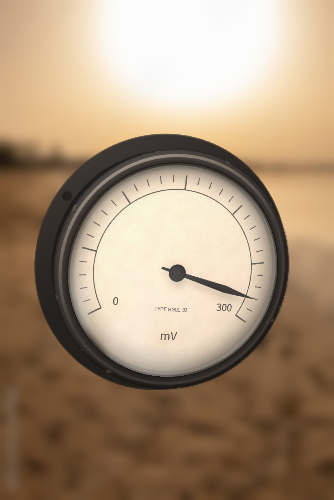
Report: **280** mV
